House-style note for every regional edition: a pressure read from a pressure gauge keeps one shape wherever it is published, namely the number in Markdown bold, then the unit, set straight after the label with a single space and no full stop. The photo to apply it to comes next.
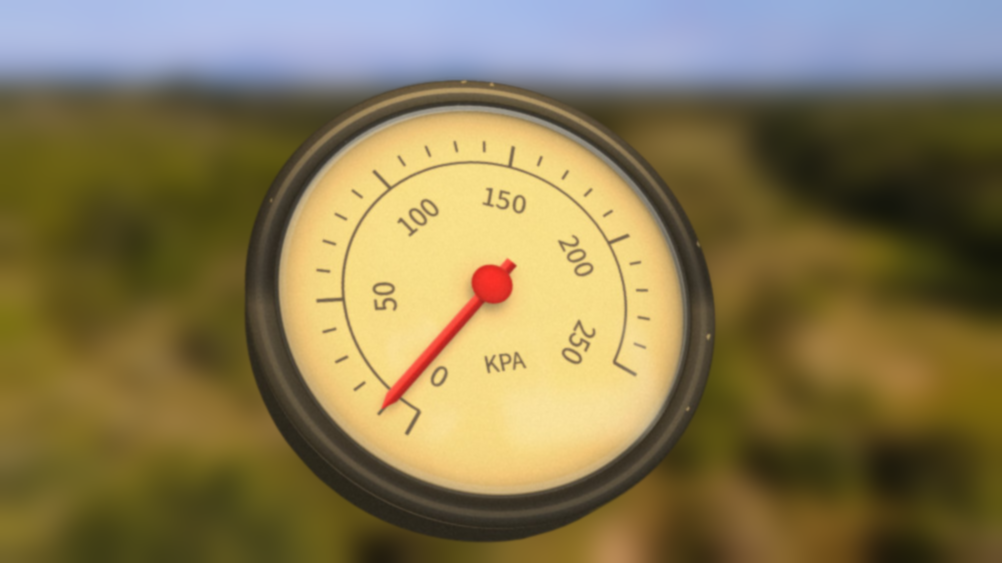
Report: **10** kPa
